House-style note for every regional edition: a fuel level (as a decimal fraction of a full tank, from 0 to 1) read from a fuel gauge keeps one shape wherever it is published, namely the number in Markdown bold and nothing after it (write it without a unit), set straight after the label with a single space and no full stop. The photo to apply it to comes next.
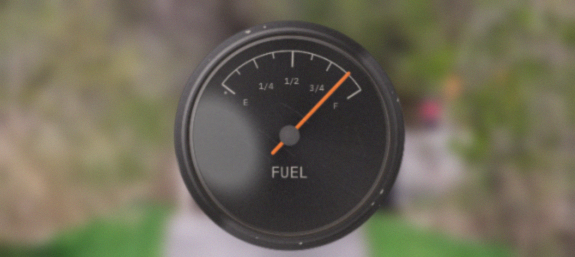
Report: **0.875**
